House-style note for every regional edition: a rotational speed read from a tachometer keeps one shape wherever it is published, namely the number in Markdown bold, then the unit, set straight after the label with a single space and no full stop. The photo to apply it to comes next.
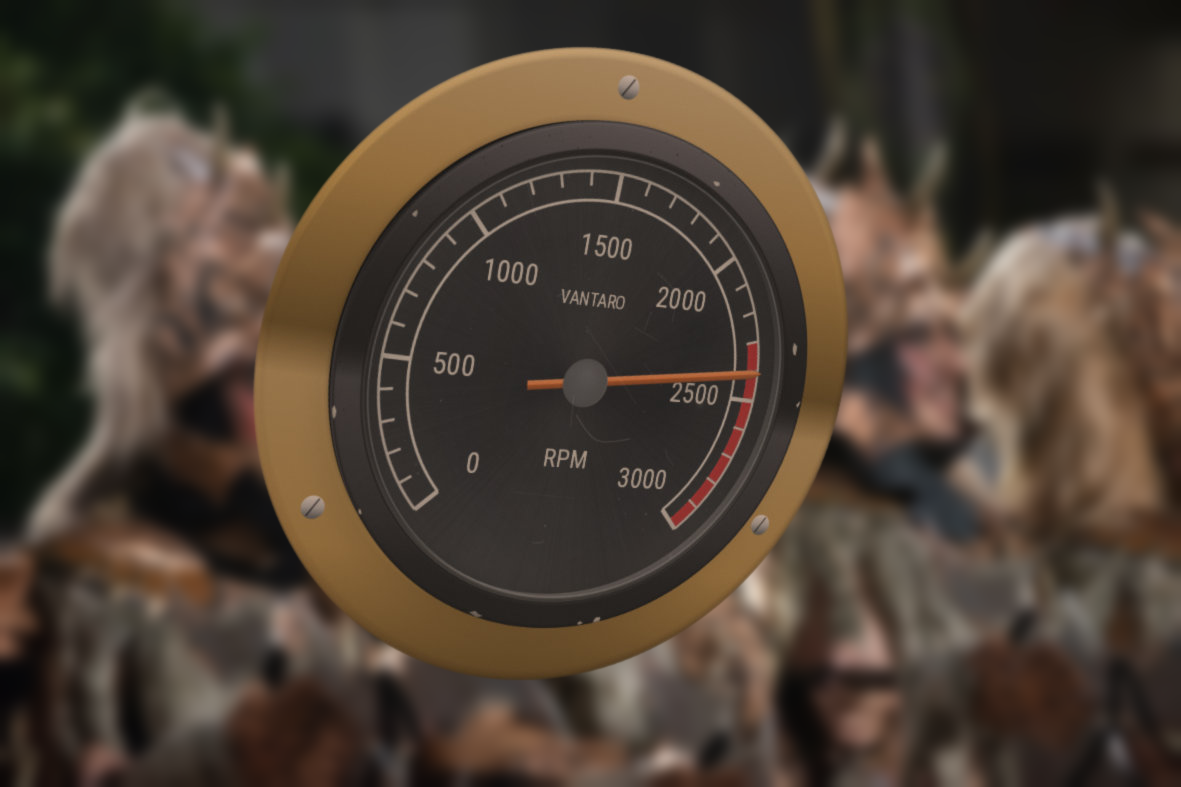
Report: **2400** rpm
